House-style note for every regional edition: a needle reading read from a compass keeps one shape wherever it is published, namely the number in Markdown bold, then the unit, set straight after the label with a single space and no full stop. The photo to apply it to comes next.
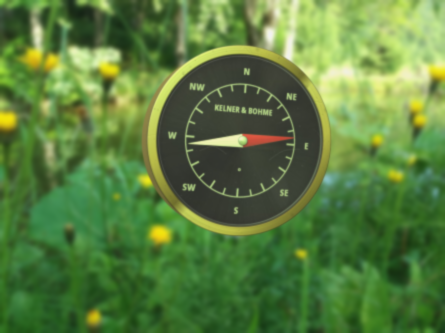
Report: **82.5** °
